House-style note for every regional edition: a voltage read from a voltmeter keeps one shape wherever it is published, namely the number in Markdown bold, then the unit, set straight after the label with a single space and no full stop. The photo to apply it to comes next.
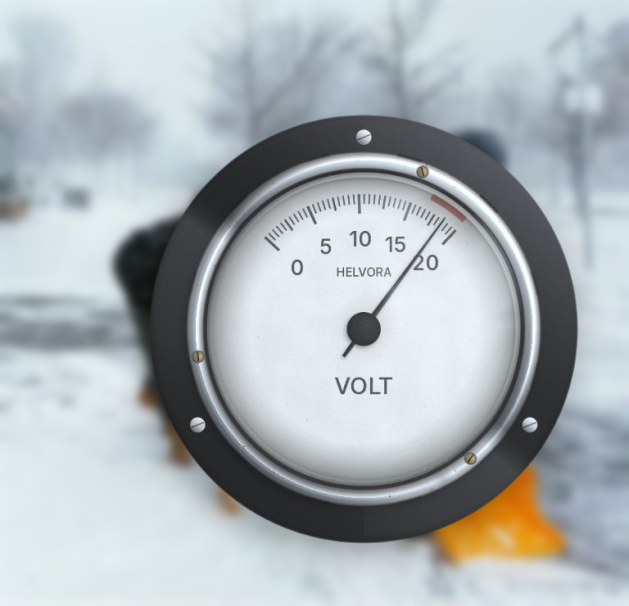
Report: **18.5** V
